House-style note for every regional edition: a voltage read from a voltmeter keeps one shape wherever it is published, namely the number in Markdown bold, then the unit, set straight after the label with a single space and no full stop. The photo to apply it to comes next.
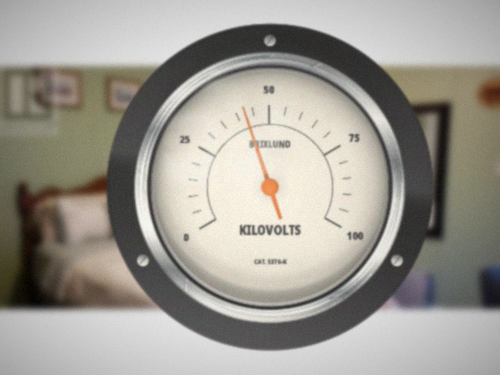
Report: **42.5** kV
